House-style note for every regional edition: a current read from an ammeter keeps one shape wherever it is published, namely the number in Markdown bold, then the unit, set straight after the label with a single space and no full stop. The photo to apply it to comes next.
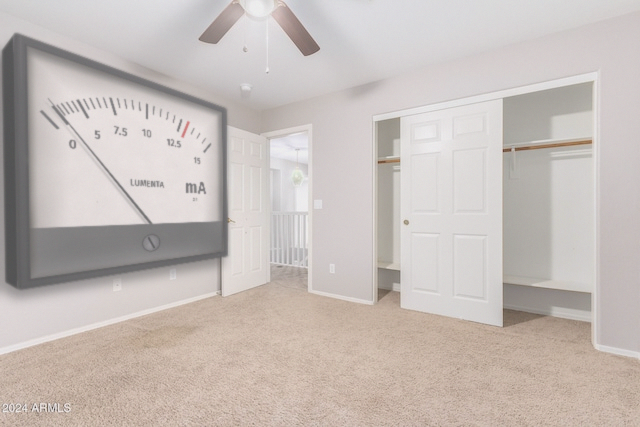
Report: **2.5** mA
